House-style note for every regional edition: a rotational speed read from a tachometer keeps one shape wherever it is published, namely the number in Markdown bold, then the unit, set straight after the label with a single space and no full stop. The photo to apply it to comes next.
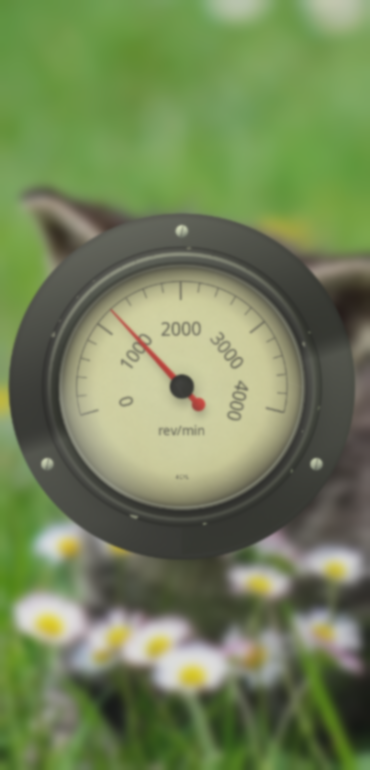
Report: **1200** rpm
